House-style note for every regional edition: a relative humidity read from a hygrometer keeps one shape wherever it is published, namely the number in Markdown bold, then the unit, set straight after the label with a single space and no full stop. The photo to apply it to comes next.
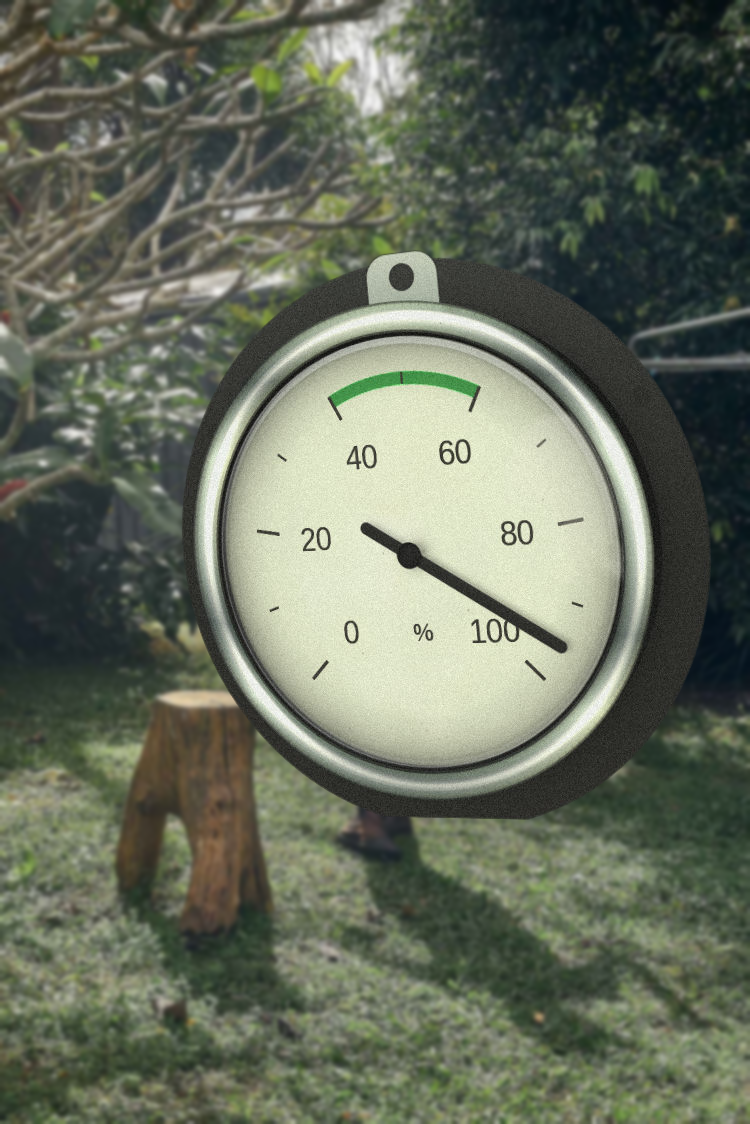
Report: **95** %
